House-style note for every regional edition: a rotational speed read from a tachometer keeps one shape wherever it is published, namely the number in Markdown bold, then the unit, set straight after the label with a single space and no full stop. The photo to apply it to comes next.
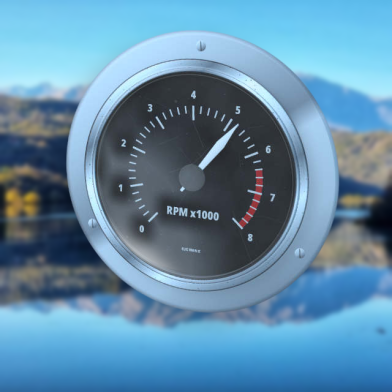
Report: **5200** rpm
